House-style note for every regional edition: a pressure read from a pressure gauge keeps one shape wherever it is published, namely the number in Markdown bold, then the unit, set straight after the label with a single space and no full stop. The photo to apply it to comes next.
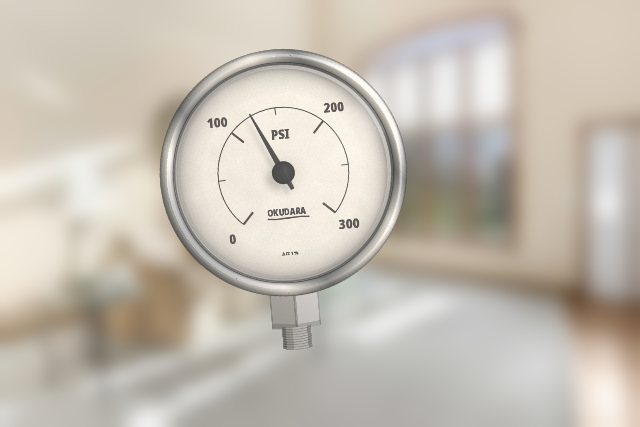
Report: **125** psi
